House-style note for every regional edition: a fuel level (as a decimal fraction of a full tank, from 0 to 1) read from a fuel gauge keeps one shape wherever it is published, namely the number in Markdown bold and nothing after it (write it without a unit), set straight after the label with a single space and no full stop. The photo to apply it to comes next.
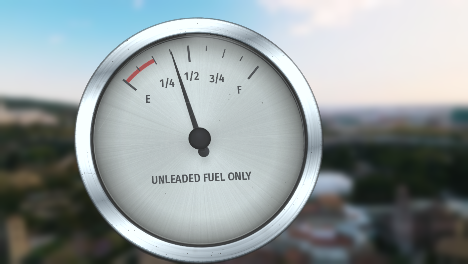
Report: **0.375**
